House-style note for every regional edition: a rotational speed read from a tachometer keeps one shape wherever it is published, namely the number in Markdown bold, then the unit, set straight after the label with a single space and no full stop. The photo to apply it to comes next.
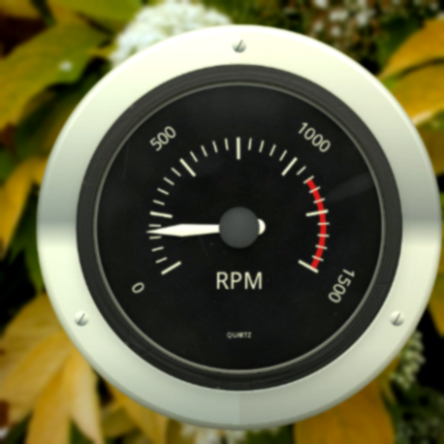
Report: **175** rpm
